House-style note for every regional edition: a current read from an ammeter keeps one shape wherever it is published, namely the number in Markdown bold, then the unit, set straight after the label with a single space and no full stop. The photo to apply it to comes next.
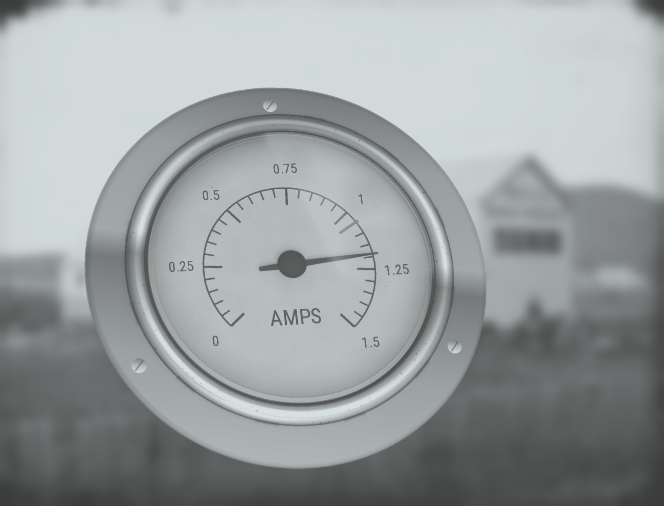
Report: **1.2** A
